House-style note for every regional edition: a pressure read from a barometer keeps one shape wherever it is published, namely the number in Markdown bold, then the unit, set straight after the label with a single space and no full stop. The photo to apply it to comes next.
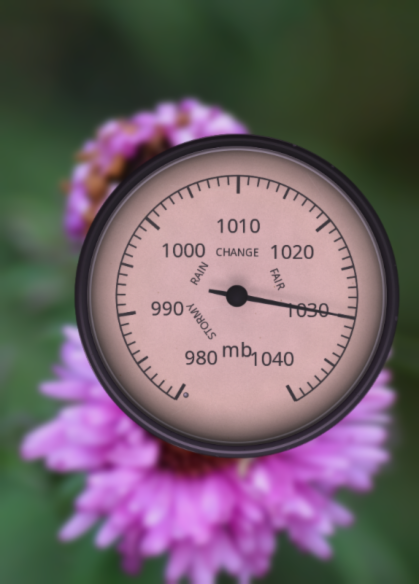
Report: **1030** mbar
